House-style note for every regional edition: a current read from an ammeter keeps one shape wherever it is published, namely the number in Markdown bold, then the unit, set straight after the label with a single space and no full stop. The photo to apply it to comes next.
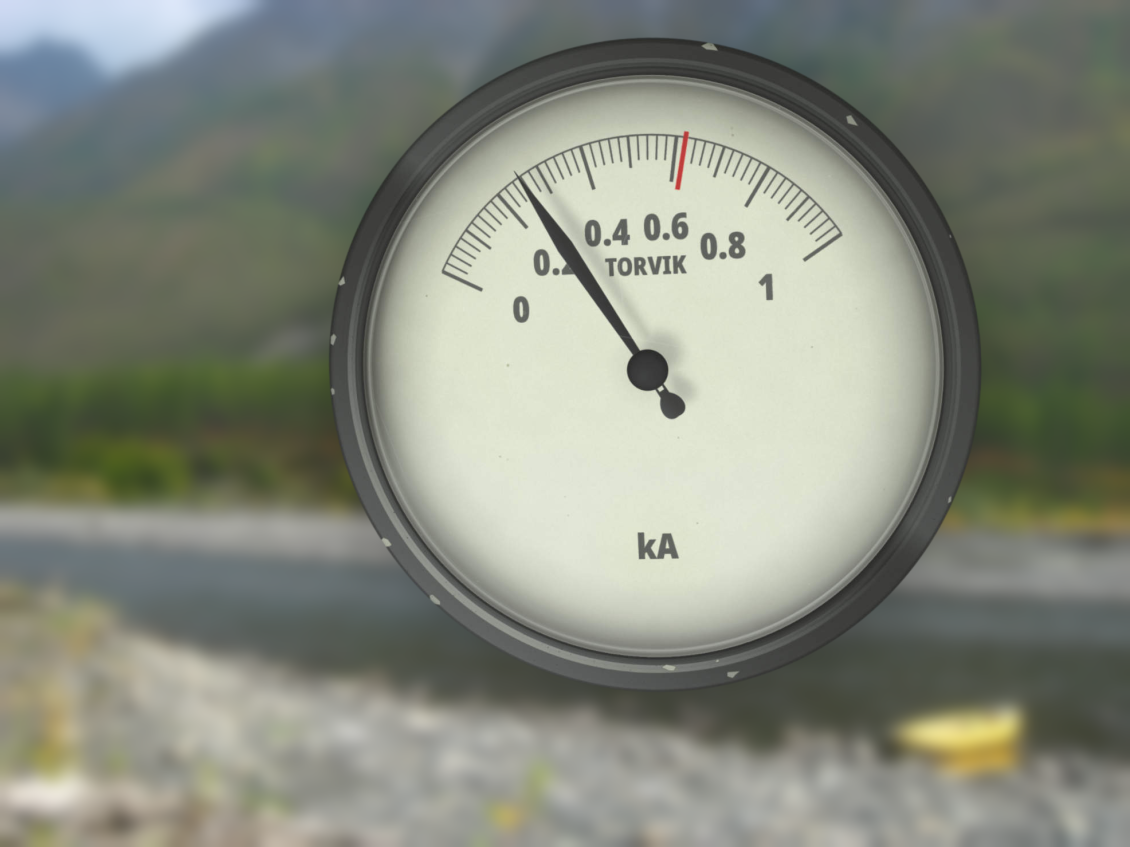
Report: **0.26** kA
